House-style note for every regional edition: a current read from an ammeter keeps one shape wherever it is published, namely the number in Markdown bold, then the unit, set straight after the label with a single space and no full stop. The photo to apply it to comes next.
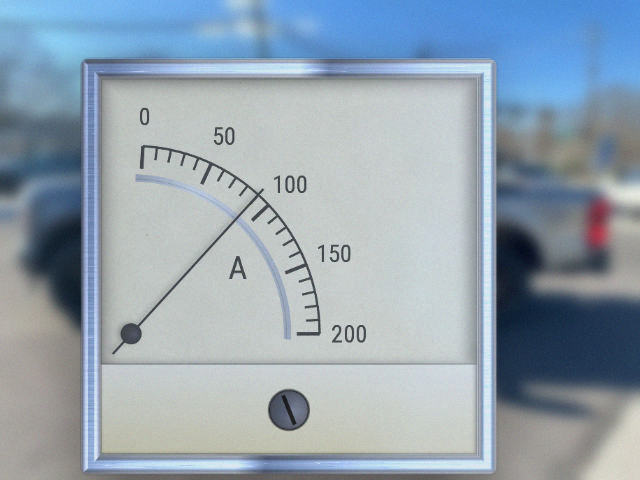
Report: **90** A
